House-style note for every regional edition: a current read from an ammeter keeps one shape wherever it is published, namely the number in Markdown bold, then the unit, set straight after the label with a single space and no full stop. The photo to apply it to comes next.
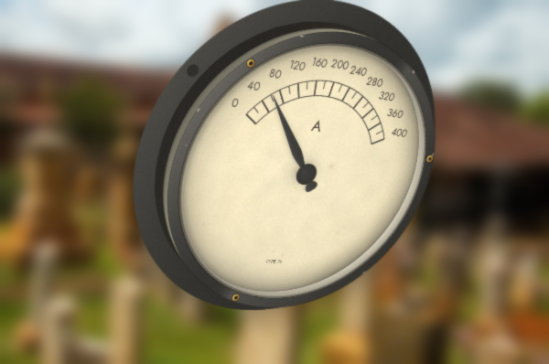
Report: **60** A
